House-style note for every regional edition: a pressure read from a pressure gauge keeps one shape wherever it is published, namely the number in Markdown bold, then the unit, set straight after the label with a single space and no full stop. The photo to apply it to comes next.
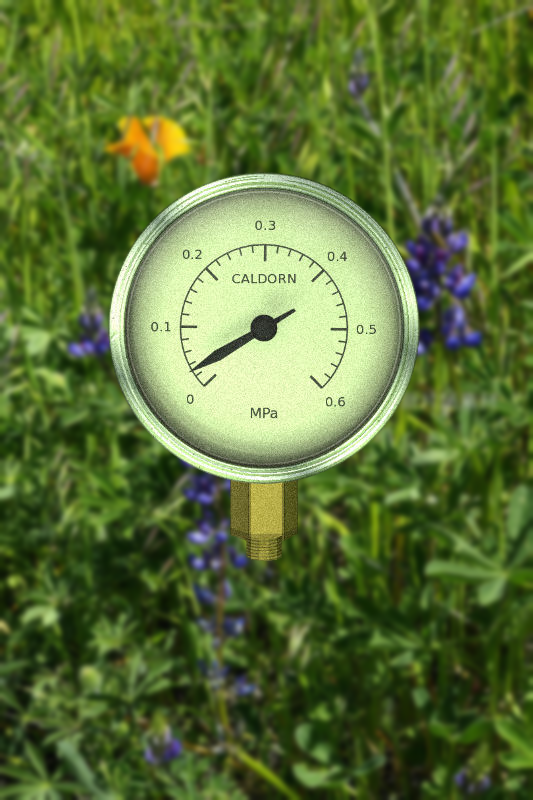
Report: **0.03** MPa
